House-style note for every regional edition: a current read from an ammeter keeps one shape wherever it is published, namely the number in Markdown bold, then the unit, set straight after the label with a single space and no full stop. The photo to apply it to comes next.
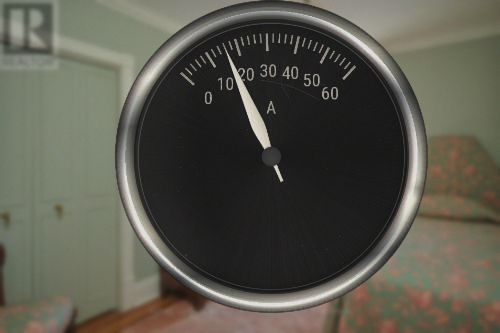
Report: **16** A
